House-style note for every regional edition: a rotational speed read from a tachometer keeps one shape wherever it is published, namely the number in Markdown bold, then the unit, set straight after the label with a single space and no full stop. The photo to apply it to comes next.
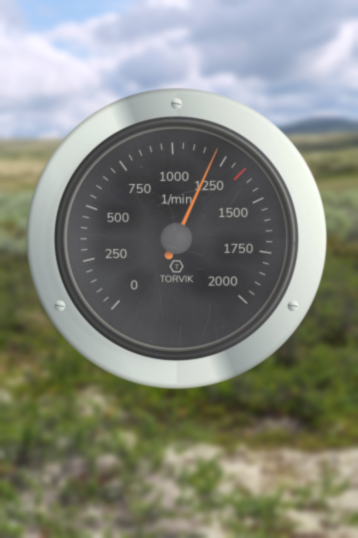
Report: **1200** rpm
